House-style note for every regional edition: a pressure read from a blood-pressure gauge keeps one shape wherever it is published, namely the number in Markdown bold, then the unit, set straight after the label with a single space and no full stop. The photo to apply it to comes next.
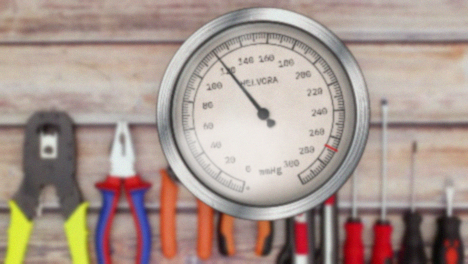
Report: **120** mmHg
